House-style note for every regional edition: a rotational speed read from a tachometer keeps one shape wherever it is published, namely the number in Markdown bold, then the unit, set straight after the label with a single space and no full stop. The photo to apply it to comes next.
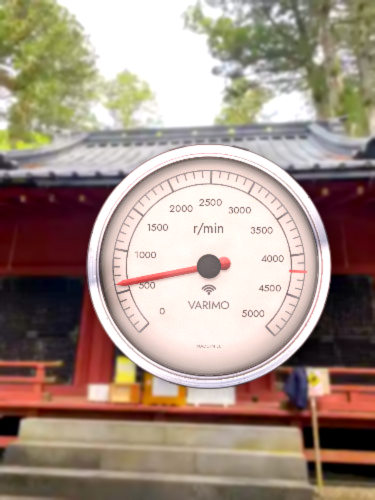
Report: **600** rpm
